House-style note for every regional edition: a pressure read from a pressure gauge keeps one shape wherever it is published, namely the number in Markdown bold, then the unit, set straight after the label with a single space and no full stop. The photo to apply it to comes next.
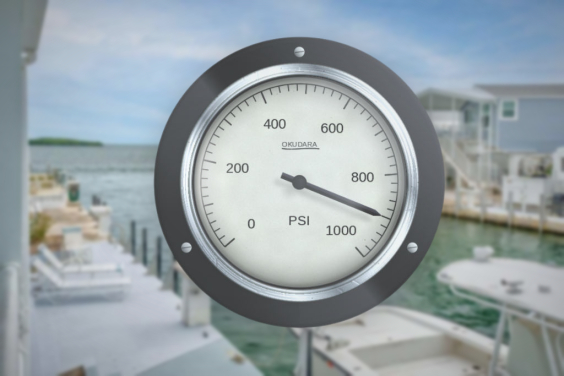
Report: **900** psi
